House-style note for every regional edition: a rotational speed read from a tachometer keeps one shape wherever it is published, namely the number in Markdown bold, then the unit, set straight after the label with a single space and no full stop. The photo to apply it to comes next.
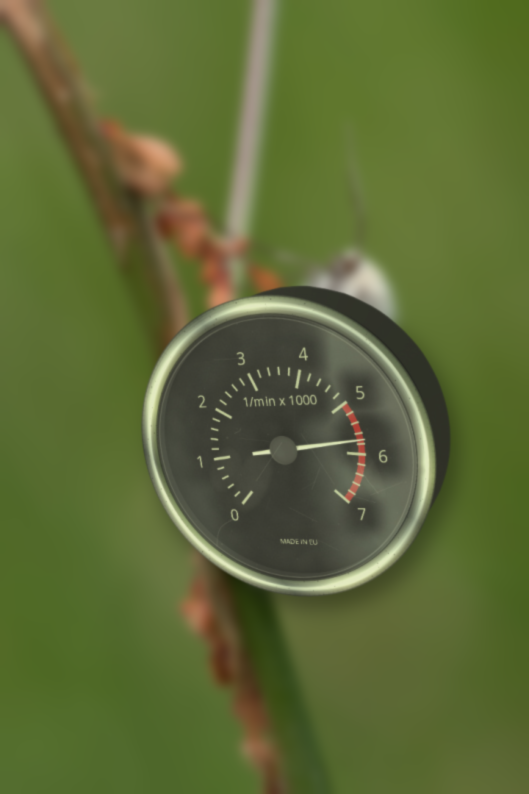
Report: **5700** rpm
